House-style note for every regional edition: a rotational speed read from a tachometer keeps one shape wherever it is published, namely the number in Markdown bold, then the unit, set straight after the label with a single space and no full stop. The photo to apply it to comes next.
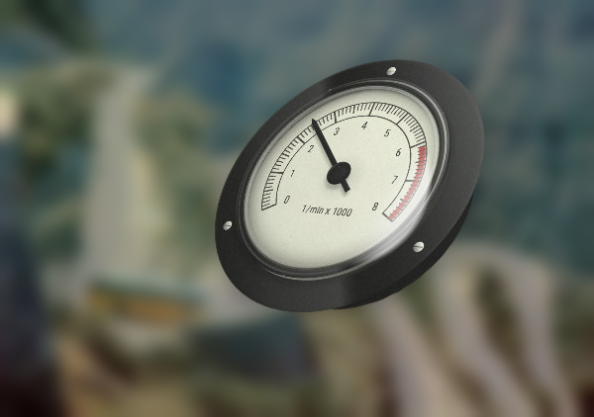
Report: **2500** rpm
